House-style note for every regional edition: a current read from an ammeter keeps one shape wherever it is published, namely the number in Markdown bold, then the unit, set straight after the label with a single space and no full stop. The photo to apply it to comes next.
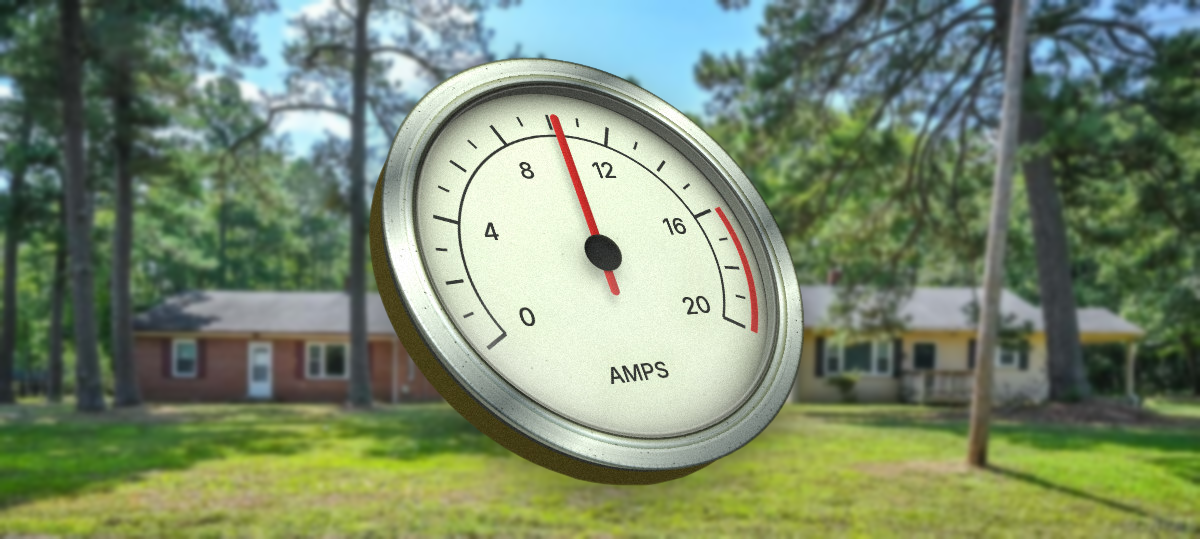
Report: **10** A
